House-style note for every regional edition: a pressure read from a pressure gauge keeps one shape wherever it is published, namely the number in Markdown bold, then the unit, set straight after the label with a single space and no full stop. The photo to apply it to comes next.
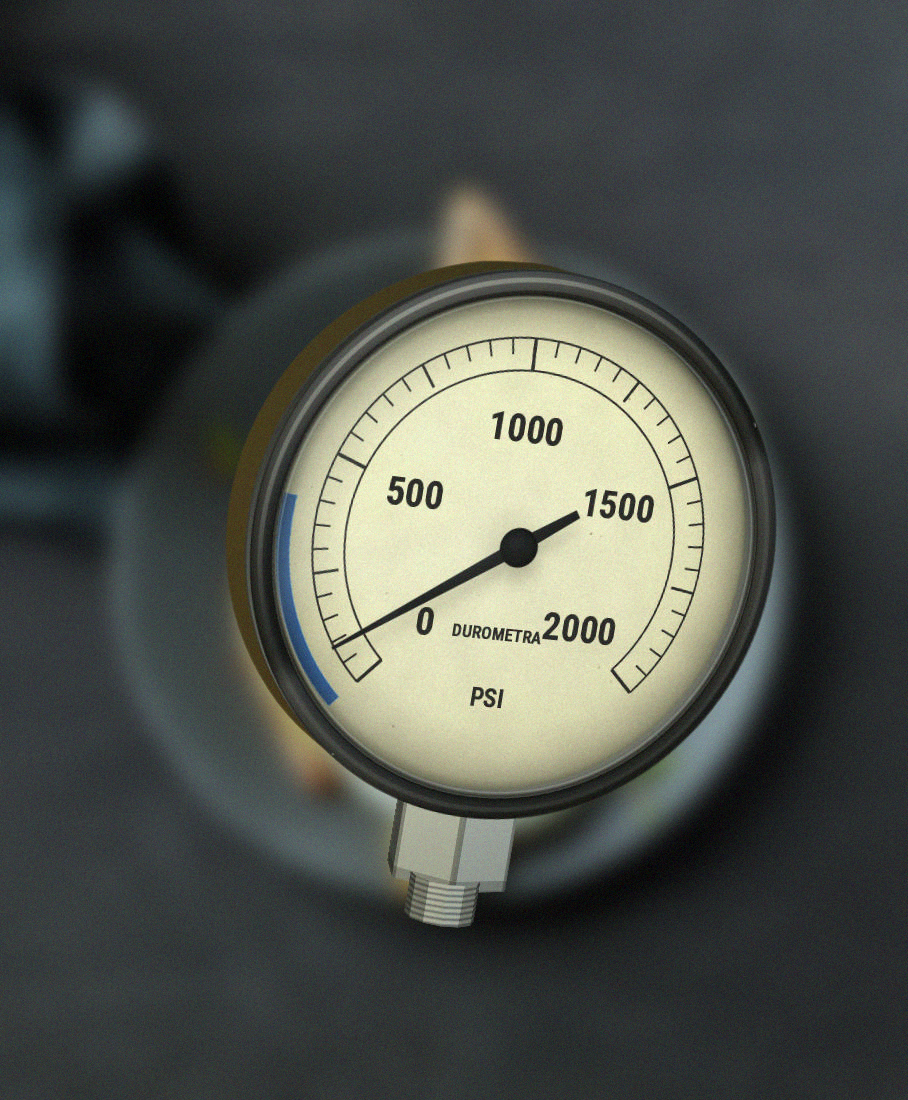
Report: **100** psi
